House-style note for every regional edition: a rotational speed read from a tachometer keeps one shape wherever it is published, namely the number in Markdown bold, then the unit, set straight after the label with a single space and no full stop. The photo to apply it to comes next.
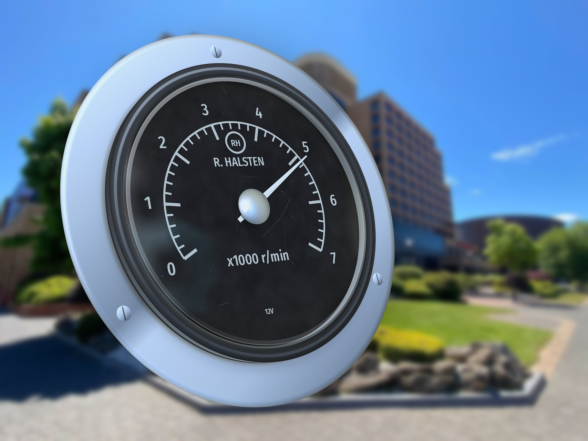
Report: **5100** rpm
